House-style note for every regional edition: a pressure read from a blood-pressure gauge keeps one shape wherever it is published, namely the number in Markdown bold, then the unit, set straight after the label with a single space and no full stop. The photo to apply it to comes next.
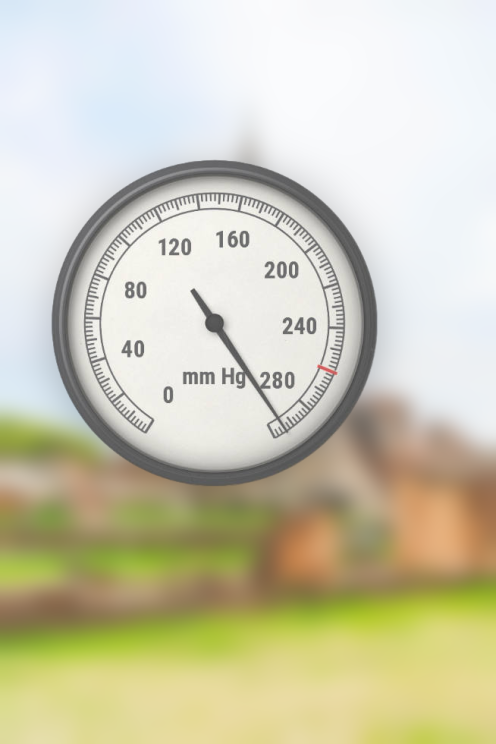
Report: **294** mmHg
